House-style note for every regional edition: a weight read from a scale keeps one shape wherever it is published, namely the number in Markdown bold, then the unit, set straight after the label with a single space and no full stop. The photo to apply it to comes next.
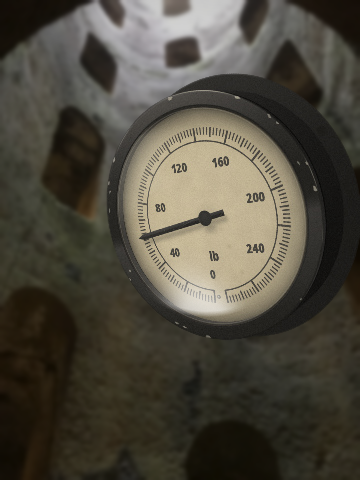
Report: **60** lb
